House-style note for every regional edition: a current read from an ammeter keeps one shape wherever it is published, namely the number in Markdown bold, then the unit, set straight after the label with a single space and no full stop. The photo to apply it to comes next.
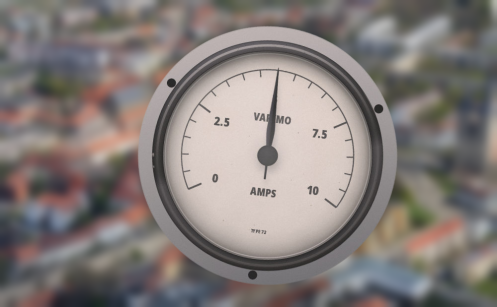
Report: **5** A
